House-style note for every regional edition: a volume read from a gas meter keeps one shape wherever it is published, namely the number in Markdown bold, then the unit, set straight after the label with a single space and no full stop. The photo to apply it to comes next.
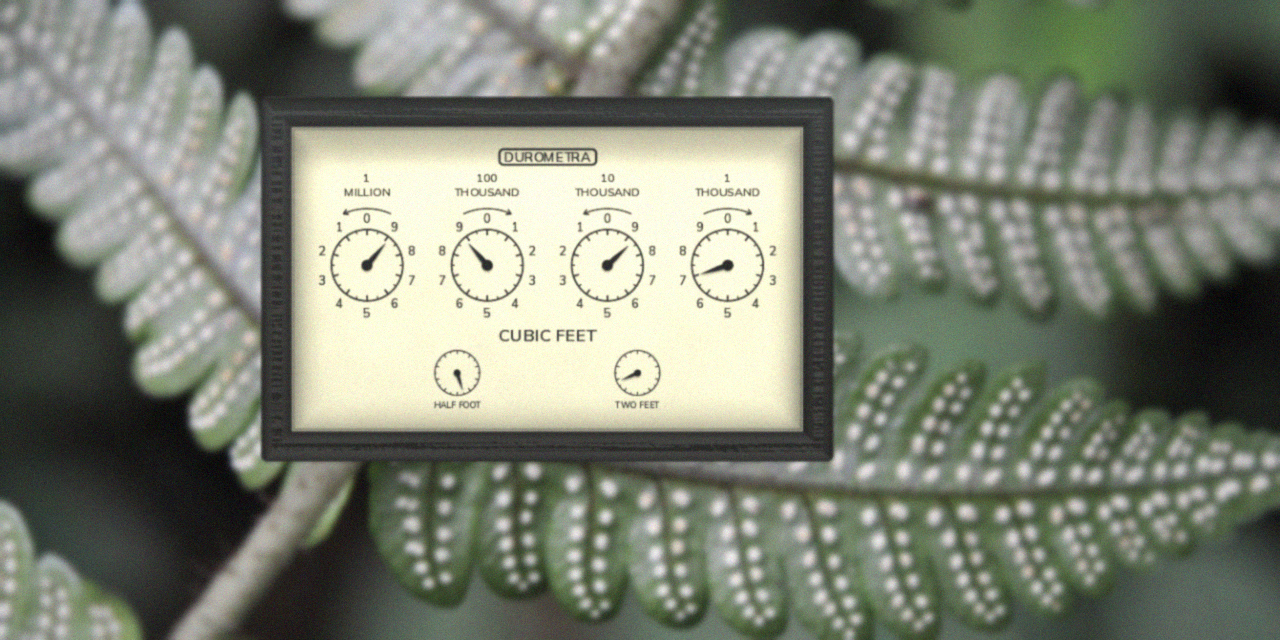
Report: **888700** ft³
